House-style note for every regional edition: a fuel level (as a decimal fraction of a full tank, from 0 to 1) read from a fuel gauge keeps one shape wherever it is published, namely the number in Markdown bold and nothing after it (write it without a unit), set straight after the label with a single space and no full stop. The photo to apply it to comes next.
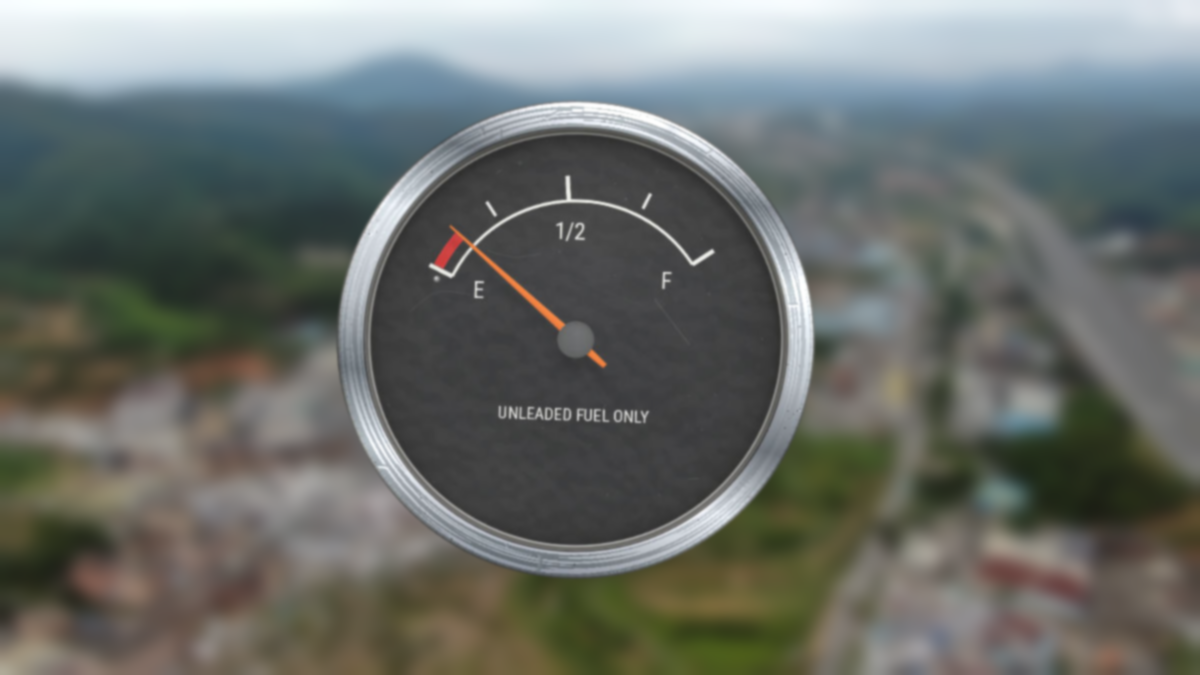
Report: **0.125**
